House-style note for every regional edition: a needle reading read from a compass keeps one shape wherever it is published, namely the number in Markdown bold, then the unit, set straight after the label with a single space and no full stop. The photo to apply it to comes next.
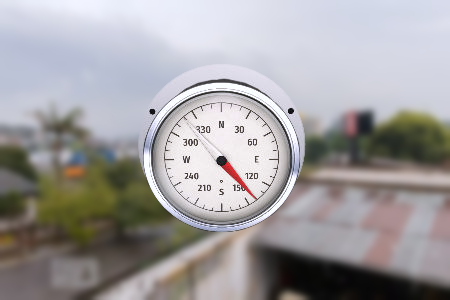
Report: **140** °
